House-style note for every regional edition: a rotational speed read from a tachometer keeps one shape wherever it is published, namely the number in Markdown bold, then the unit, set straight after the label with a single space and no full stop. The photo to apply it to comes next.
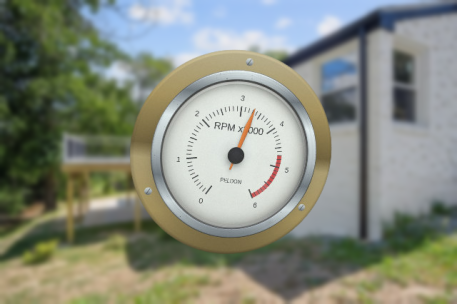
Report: **3300** rpm
